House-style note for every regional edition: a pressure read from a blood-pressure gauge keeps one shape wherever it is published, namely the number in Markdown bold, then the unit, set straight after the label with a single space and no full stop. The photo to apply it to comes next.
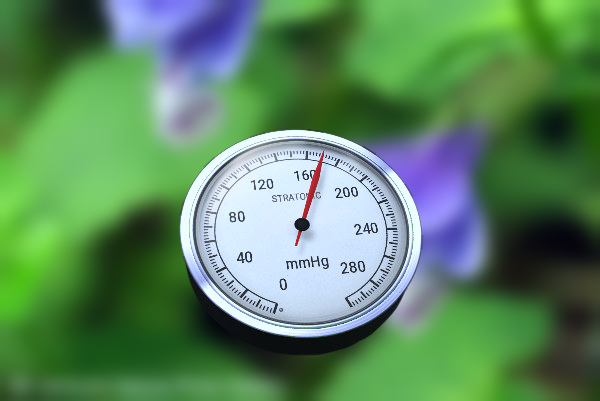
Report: **170** mmHg
